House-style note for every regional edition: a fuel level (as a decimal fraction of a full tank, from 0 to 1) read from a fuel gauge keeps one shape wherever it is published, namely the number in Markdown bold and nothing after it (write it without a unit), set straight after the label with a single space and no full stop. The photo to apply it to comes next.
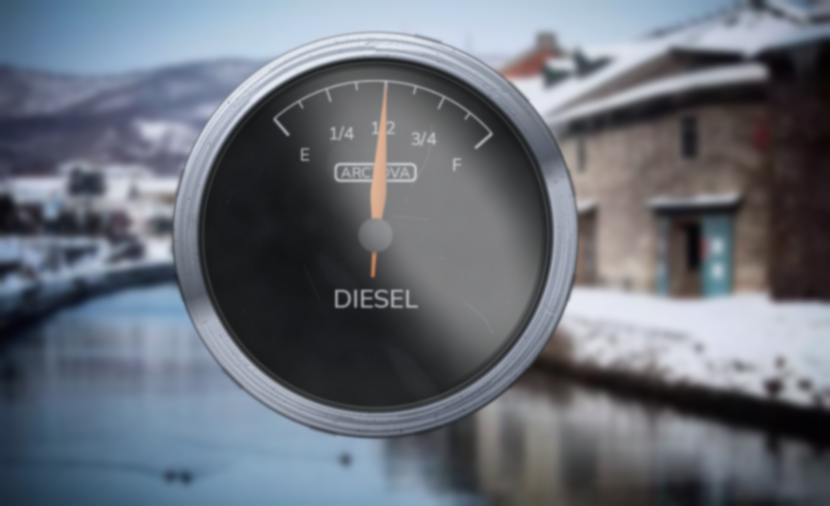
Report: **0.5**
